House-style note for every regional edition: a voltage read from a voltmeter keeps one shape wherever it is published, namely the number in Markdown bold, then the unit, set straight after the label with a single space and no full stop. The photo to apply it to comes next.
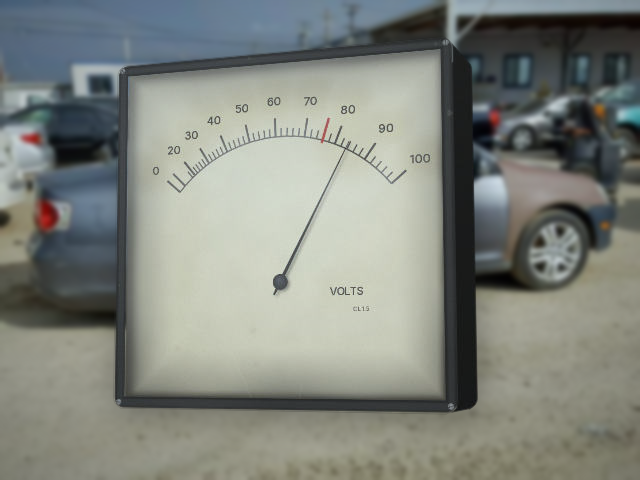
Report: **84** V
